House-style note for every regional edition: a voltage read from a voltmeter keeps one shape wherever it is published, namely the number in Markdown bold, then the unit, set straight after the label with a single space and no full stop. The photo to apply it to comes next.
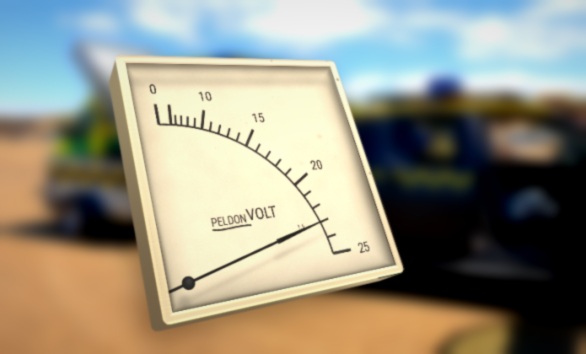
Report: **23** V
